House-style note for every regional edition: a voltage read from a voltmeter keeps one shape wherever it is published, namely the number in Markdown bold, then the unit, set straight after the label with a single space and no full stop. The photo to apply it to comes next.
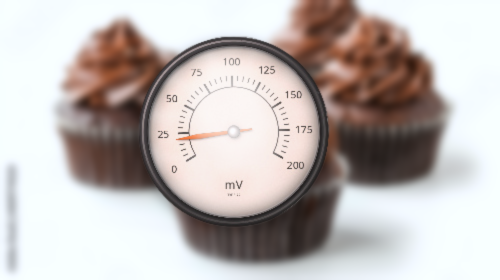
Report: **20** mV
